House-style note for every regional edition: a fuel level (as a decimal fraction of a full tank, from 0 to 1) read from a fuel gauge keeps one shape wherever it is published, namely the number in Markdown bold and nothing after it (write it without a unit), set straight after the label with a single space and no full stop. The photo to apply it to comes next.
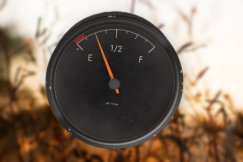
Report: **0.25**
